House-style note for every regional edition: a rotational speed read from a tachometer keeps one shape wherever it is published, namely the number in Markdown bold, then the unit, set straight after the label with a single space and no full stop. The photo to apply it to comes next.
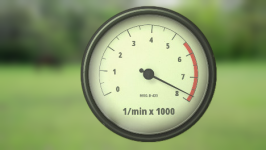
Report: **7750** rpm
